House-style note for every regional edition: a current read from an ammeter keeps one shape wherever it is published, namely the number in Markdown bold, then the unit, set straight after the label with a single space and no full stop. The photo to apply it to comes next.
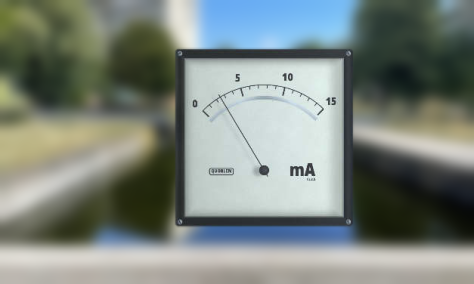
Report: **2.5** mA
